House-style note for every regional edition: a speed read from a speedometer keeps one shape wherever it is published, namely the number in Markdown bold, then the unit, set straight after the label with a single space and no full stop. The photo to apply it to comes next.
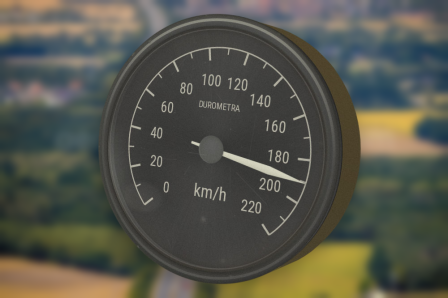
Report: **190** km/h
